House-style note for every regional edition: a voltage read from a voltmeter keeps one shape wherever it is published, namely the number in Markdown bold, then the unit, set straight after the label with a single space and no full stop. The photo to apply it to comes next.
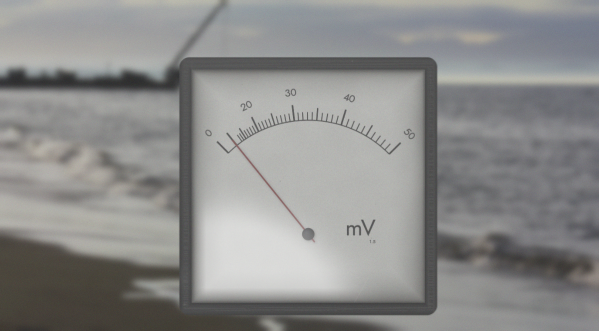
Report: **10** mV
